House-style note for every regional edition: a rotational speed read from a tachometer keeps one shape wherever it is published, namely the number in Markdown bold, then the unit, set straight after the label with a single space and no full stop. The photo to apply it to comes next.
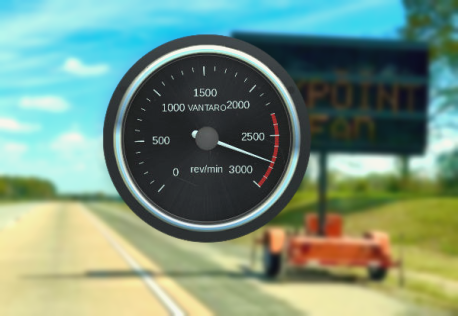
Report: **2750** rpm
